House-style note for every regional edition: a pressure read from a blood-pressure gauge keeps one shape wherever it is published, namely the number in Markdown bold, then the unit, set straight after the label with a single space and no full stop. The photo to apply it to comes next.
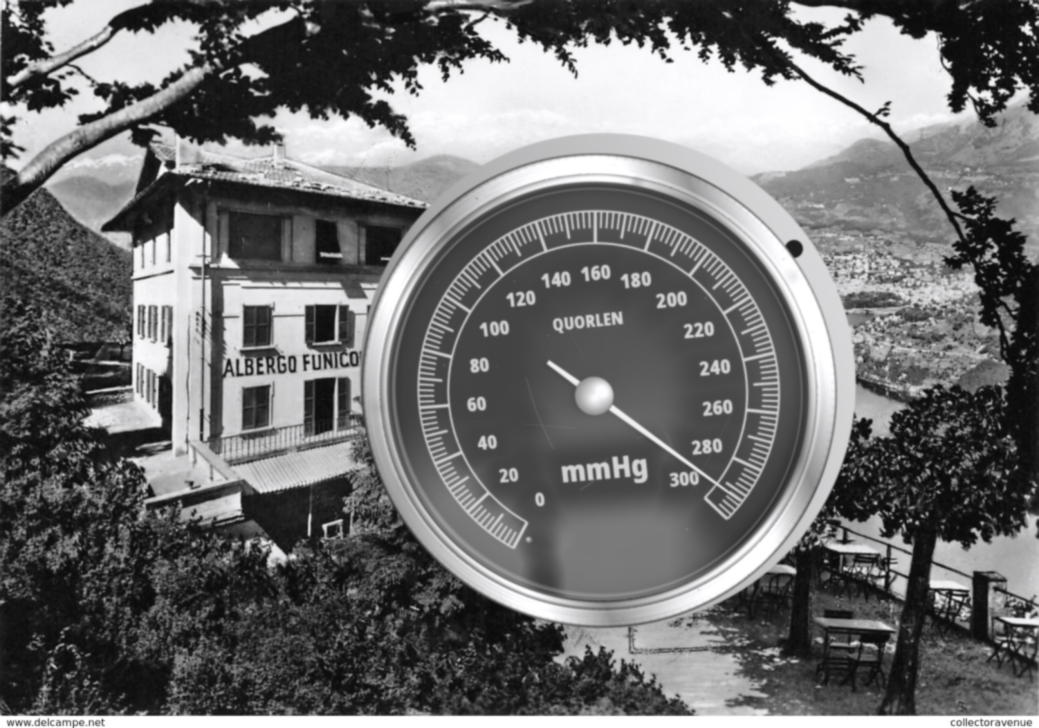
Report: **292** mmHg
